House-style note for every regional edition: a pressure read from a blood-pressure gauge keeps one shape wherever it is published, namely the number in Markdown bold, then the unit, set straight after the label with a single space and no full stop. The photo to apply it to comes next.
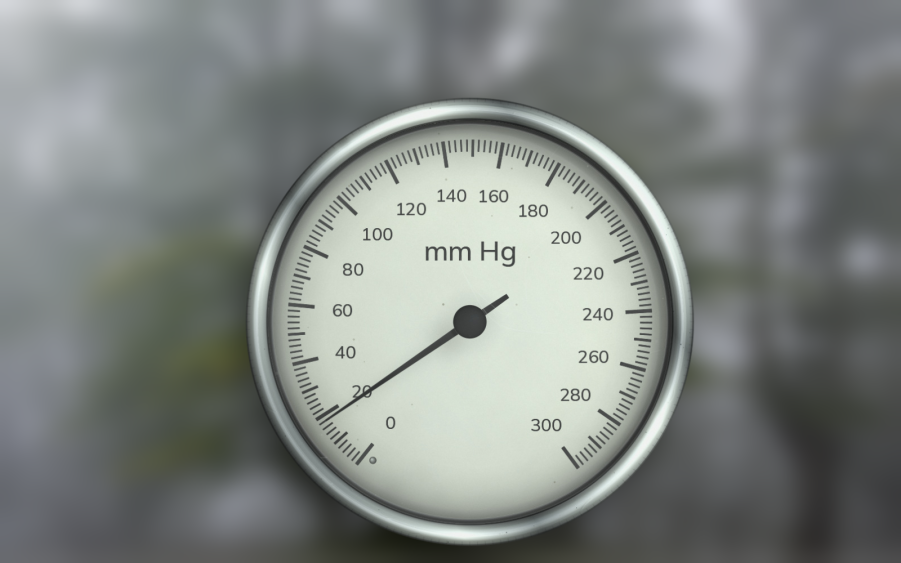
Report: **18** mmHg
